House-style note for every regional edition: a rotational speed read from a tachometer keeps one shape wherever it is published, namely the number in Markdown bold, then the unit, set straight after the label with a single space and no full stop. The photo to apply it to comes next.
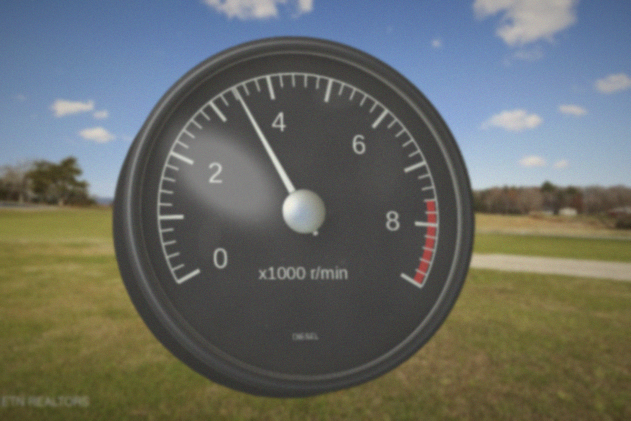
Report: **3400** rpm
